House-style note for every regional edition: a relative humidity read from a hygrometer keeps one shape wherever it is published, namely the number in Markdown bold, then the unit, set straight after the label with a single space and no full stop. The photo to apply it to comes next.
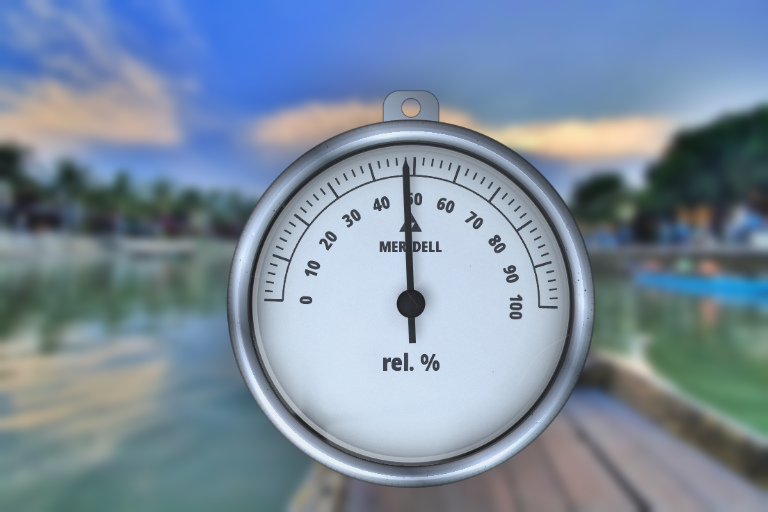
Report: **48** %
